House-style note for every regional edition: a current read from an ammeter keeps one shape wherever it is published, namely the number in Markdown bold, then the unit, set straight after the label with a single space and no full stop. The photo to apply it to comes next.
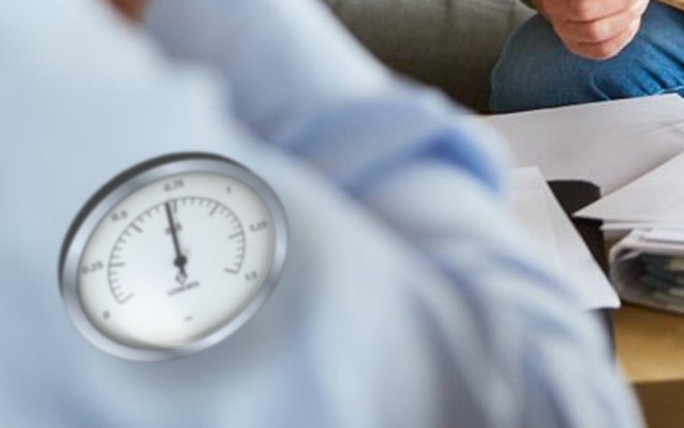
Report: **0.7** mA
